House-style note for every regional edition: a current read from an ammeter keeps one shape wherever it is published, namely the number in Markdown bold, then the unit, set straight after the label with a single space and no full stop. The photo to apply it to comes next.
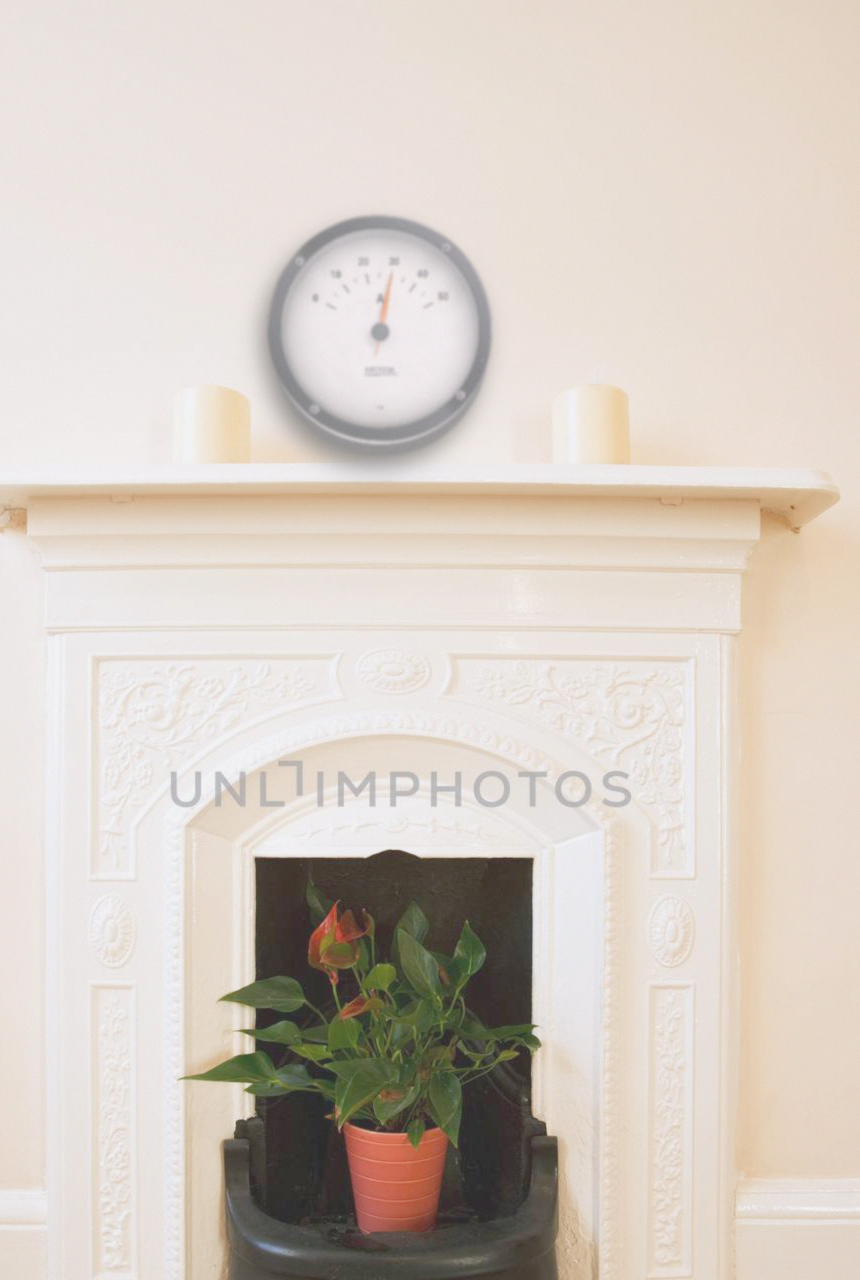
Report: **30** A
